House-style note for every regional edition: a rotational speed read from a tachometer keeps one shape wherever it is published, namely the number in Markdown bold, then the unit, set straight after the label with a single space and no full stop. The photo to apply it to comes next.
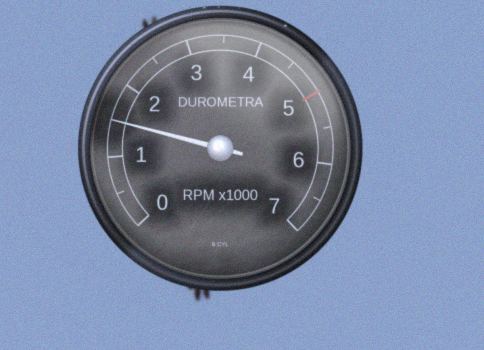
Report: **1500** rpm
